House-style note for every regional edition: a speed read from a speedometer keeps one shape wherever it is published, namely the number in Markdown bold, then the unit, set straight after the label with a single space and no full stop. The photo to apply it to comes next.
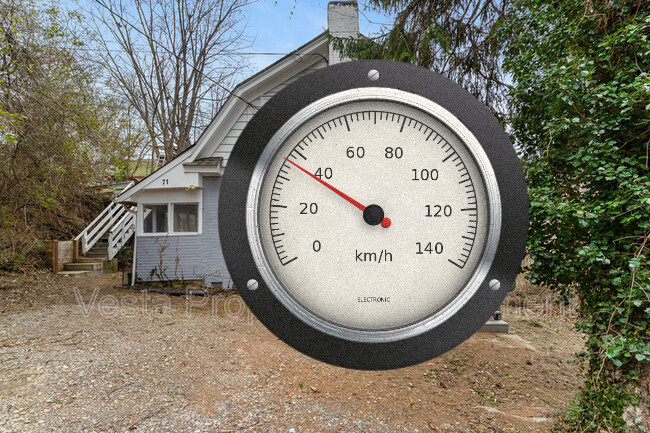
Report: **36** km/h
